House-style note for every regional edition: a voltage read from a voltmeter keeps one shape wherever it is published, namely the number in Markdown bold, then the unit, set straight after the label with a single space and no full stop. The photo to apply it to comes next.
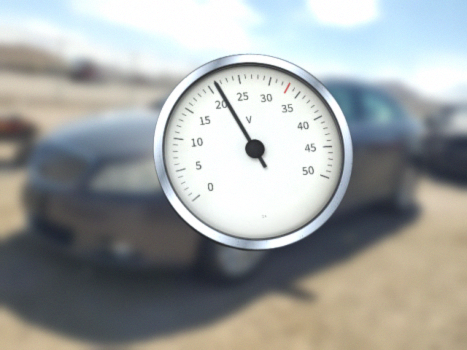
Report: **21** V
